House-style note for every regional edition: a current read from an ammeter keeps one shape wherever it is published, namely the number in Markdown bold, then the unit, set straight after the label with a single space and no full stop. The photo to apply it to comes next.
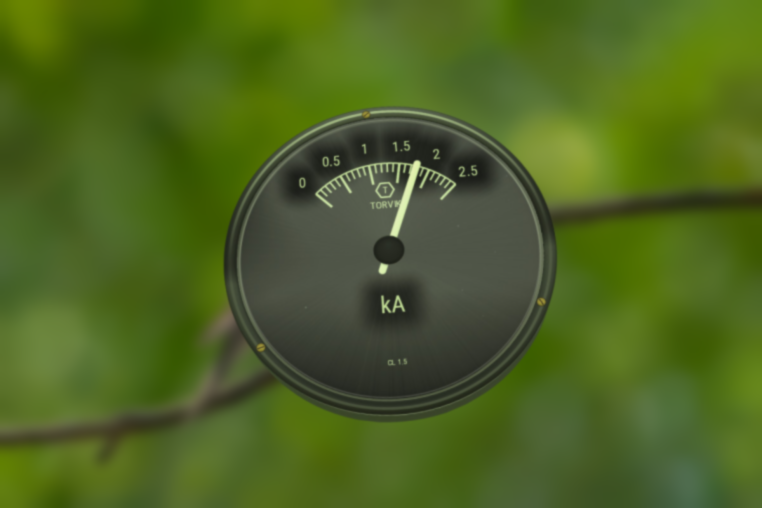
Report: **1.8** kA
